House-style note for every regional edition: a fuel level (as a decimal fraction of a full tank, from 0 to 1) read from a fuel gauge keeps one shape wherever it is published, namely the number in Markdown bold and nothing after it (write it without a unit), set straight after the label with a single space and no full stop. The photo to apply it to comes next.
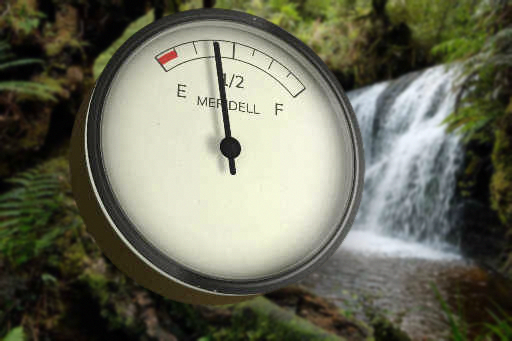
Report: **0.375**
